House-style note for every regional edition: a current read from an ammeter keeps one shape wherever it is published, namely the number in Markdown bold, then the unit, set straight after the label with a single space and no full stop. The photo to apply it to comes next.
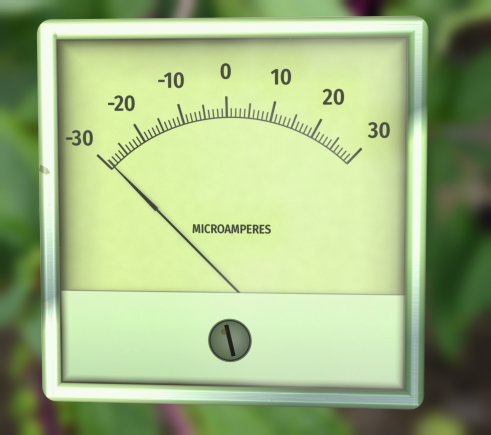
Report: **-29** µA
